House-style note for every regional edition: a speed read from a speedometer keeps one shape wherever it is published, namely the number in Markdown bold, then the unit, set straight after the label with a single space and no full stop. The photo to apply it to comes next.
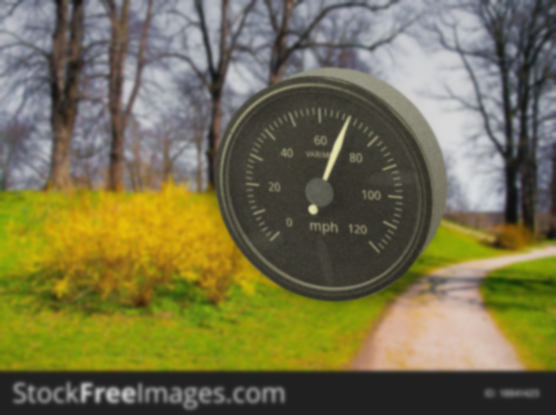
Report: **70** mph
